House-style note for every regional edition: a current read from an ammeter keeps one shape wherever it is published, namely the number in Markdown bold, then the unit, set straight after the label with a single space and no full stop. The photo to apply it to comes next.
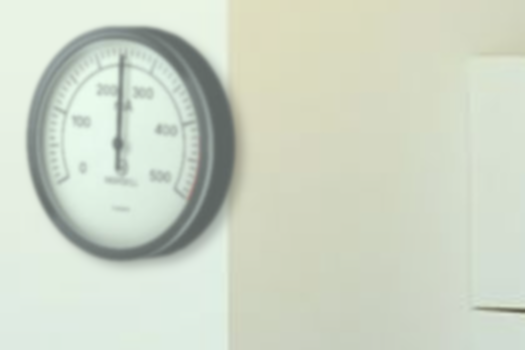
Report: **250** mA
